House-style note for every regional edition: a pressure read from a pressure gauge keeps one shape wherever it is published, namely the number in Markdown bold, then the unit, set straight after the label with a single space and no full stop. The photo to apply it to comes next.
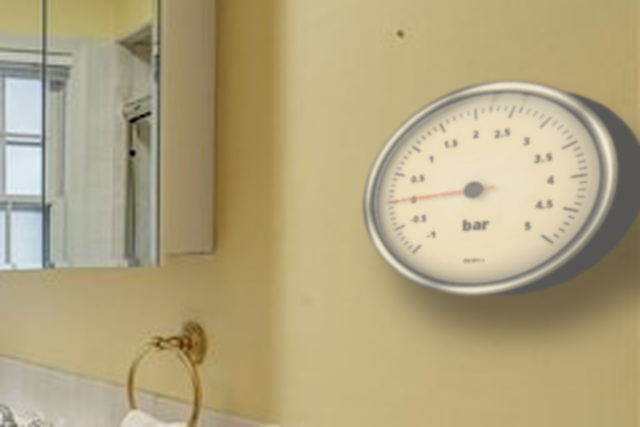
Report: **0** bar
